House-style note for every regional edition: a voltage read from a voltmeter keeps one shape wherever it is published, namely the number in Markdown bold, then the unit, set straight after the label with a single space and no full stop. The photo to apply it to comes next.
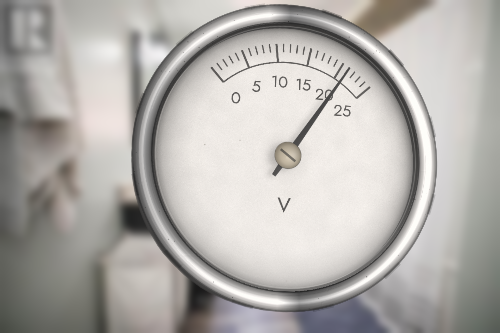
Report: **21** V
